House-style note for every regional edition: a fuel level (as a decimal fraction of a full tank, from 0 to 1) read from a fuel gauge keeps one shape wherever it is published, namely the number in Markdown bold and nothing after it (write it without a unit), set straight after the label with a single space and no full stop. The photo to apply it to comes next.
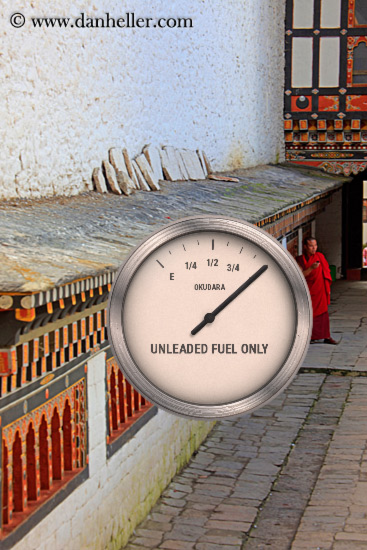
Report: **1**
